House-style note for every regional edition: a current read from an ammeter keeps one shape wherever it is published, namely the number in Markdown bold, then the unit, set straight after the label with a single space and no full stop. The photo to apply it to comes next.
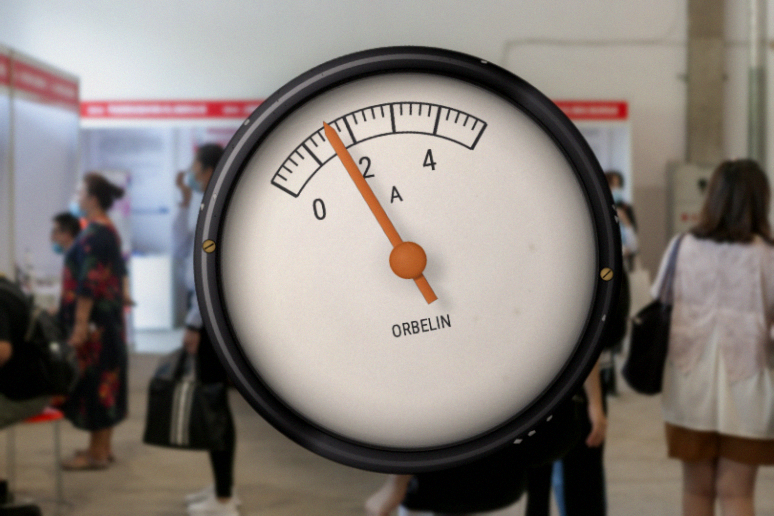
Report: **1.6** A
